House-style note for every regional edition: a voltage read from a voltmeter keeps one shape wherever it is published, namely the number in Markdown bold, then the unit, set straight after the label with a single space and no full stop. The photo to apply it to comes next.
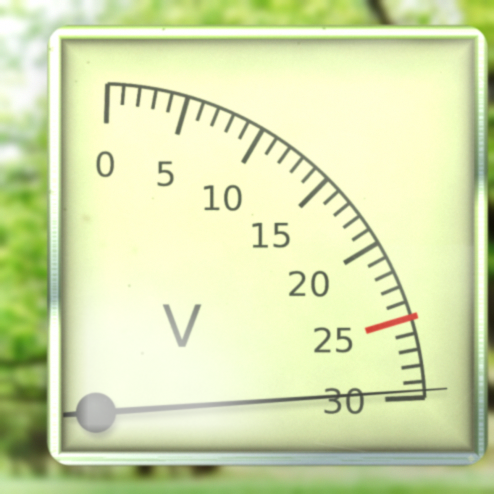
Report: **29.5** V
